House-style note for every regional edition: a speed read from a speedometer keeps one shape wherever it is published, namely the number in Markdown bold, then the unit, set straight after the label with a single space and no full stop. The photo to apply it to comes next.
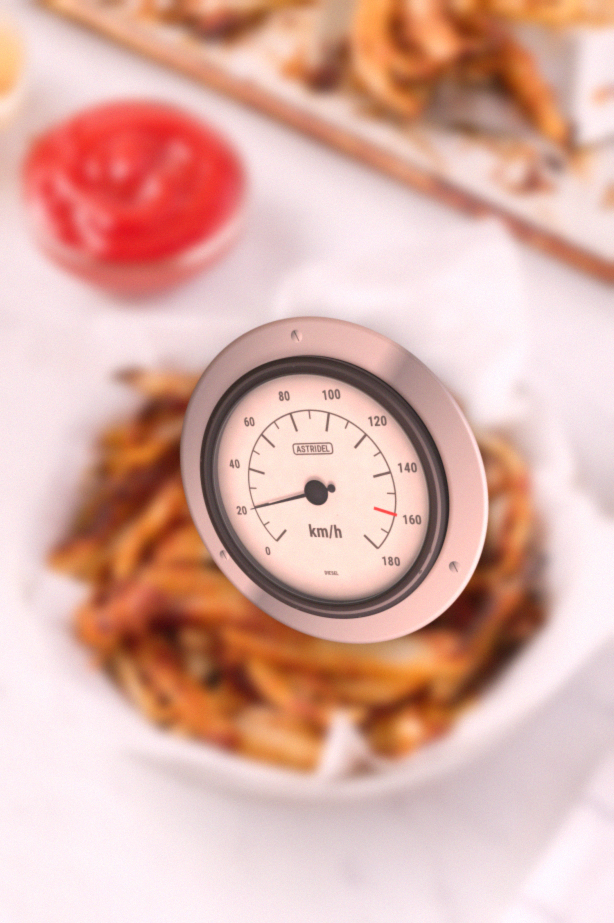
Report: **20** km/h
